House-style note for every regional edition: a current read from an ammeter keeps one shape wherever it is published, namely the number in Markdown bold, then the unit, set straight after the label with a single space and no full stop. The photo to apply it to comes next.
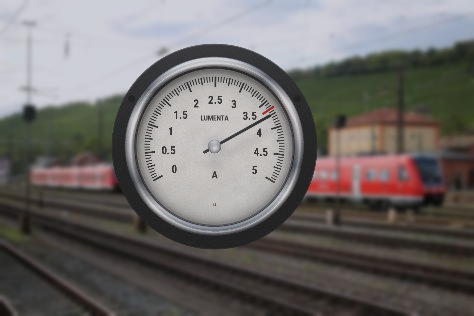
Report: **3.75** A
